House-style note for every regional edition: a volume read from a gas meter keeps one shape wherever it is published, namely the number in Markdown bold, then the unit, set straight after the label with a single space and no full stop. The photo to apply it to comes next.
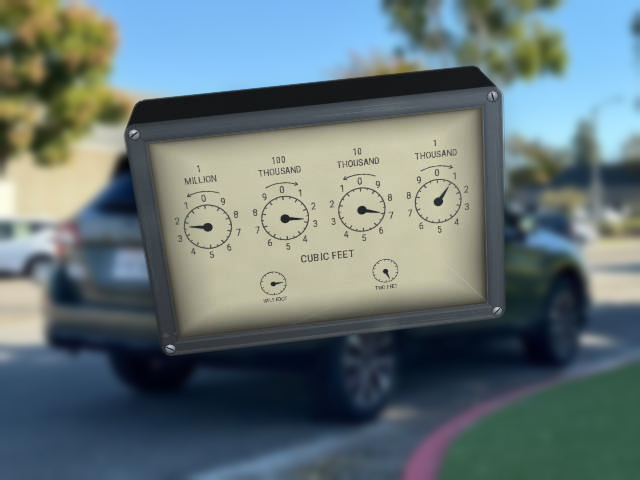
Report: **227100** ft³
